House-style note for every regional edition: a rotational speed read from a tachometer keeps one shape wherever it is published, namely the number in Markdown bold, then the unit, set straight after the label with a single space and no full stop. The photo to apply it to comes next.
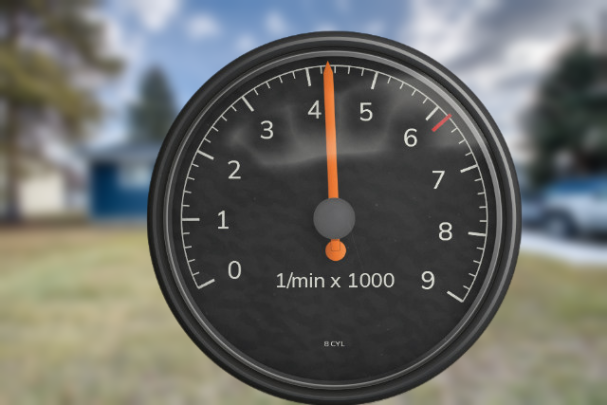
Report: **4300** rpm
